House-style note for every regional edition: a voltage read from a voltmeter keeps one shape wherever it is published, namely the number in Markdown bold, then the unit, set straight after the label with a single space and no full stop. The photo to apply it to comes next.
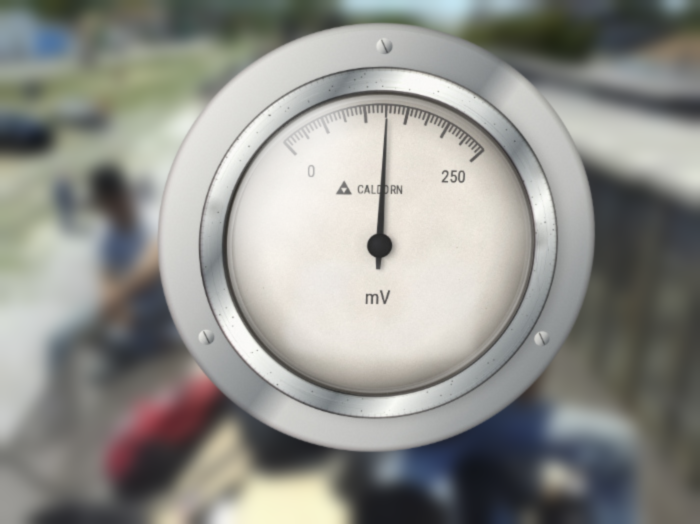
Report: **125** mV
